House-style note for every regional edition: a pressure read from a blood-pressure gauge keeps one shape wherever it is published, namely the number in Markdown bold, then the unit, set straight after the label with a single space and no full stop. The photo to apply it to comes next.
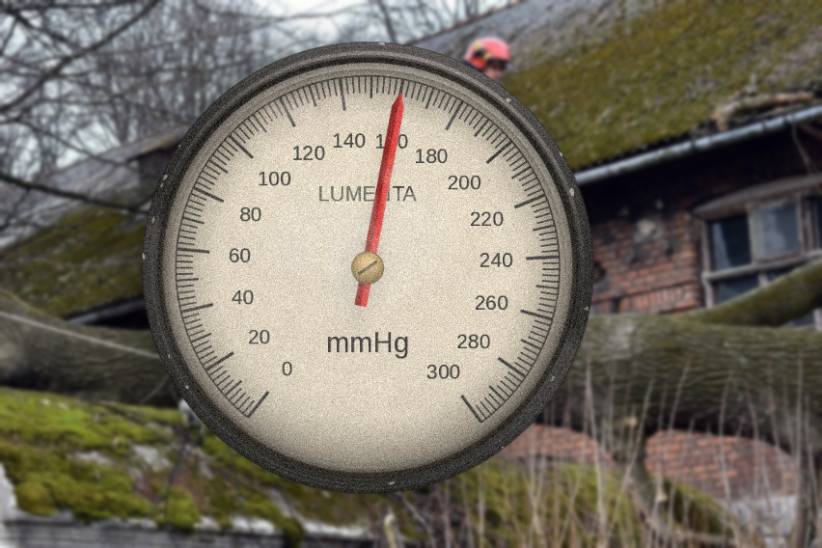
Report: **160** mmHg
